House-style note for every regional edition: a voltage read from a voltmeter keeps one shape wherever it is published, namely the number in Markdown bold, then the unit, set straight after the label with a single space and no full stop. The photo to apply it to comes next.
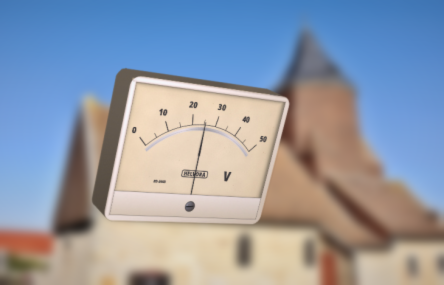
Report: **25** V
